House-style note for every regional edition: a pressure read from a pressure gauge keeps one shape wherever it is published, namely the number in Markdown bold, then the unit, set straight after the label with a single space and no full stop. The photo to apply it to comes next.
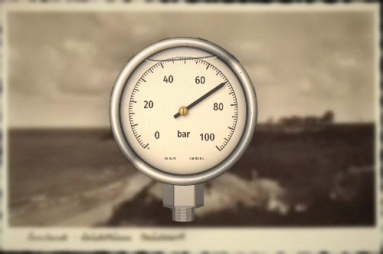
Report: **70** bar
